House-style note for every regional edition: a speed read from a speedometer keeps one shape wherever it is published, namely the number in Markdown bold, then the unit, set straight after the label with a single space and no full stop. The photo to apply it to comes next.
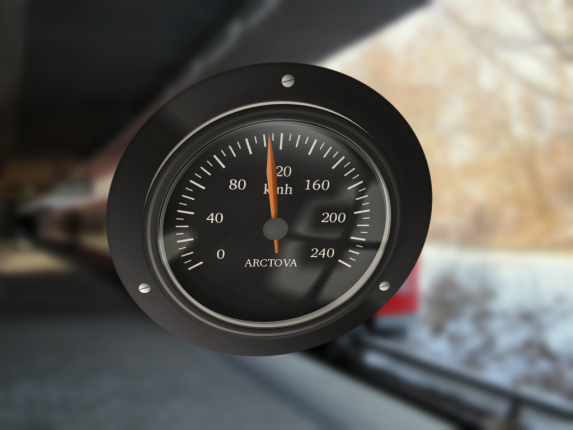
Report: **112.5** km/h
